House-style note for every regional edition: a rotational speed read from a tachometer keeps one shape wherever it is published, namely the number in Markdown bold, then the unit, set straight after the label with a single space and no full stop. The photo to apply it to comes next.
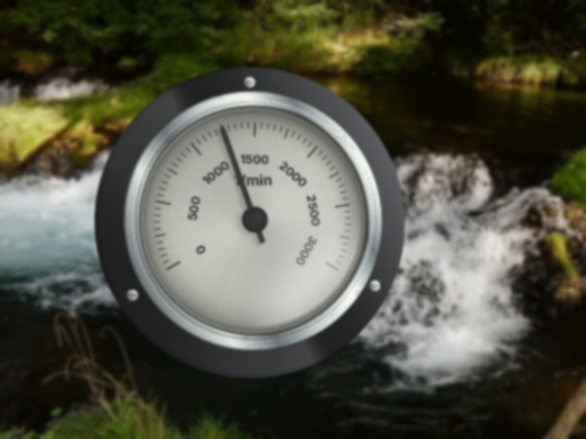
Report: **1250** rpm
